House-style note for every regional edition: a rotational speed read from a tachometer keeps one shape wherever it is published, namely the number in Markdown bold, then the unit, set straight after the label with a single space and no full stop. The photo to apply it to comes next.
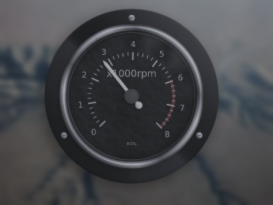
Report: **2800** rpm
